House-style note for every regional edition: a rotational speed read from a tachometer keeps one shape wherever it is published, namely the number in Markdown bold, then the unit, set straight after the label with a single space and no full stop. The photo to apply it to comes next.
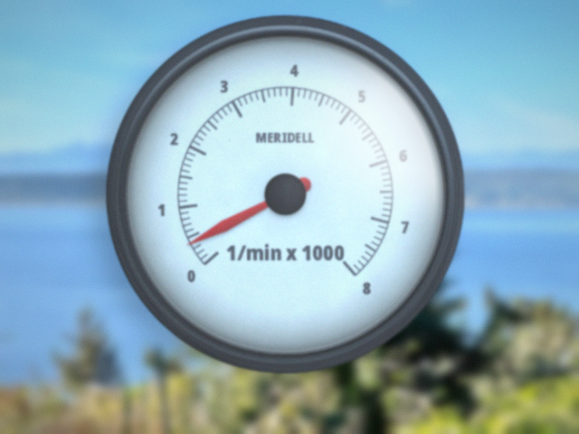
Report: **400** rpm
